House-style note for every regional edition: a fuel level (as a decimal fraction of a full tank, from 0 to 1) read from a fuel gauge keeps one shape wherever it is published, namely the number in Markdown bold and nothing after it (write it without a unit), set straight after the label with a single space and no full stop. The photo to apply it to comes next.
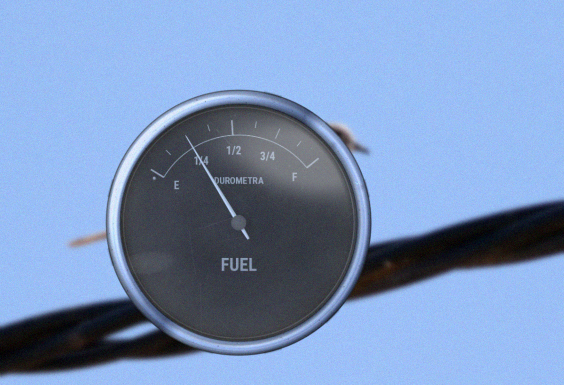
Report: **0.25**
